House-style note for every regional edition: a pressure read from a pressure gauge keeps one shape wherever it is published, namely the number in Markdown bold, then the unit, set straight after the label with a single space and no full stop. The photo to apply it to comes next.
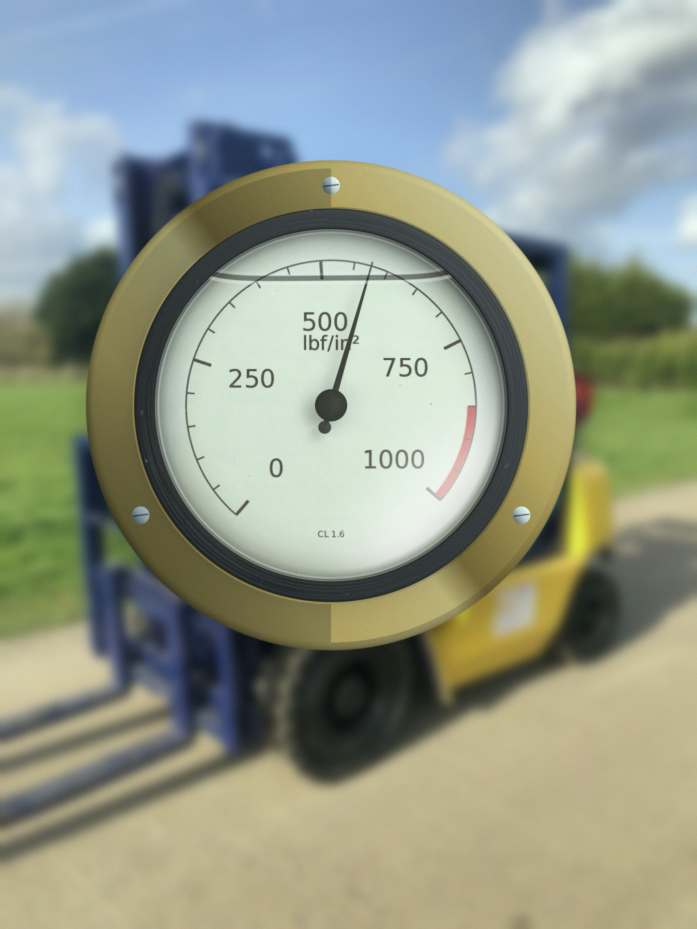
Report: **575** psi
